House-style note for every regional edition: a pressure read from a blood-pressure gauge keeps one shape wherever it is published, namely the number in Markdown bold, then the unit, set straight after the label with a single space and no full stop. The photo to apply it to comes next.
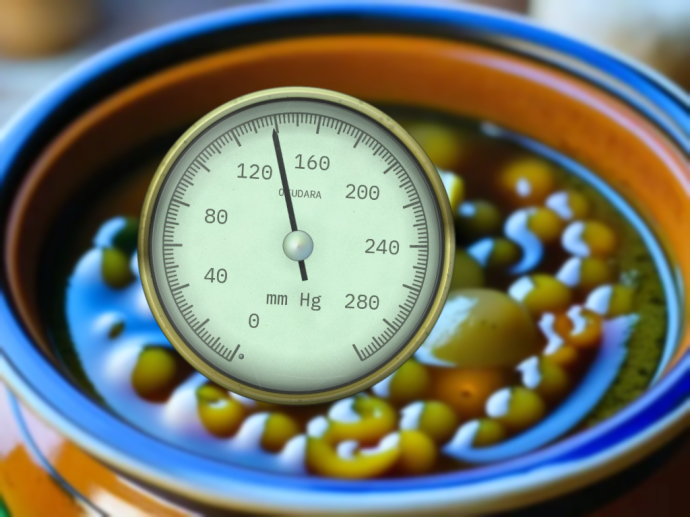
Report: **138** mmHg
